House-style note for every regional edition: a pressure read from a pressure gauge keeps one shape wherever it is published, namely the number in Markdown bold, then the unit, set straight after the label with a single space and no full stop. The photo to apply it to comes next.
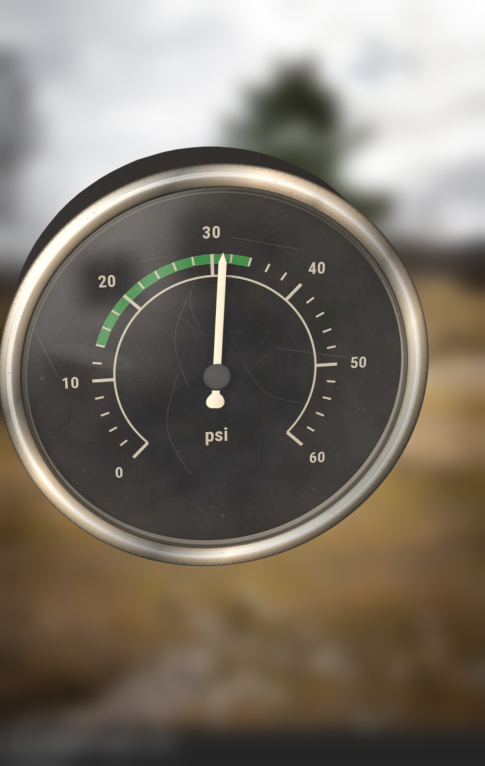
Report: **31** psi
